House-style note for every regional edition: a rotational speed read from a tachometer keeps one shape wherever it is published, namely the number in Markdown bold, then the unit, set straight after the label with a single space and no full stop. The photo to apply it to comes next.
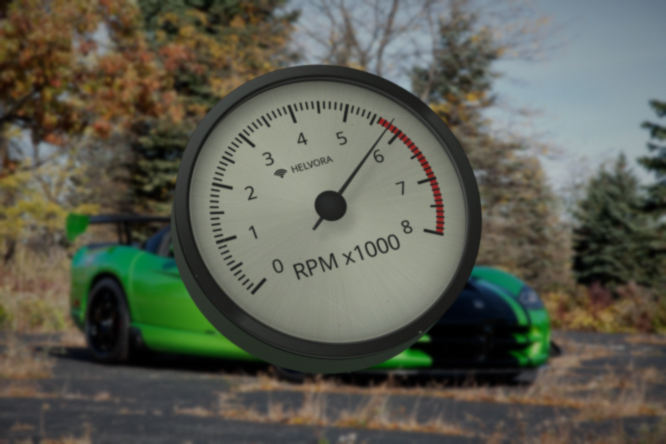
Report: **5800** rpm
